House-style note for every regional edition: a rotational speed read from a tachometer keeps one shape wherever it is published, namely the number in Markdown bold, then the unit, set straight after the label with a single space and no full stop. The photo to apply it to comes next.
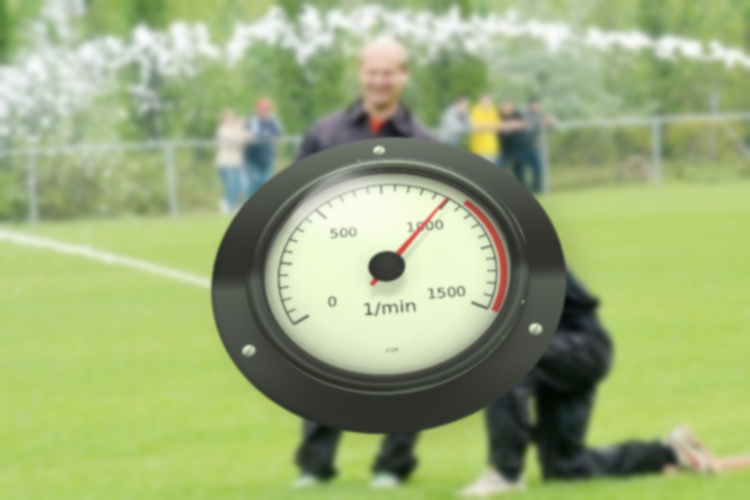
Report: **1000** rpm
